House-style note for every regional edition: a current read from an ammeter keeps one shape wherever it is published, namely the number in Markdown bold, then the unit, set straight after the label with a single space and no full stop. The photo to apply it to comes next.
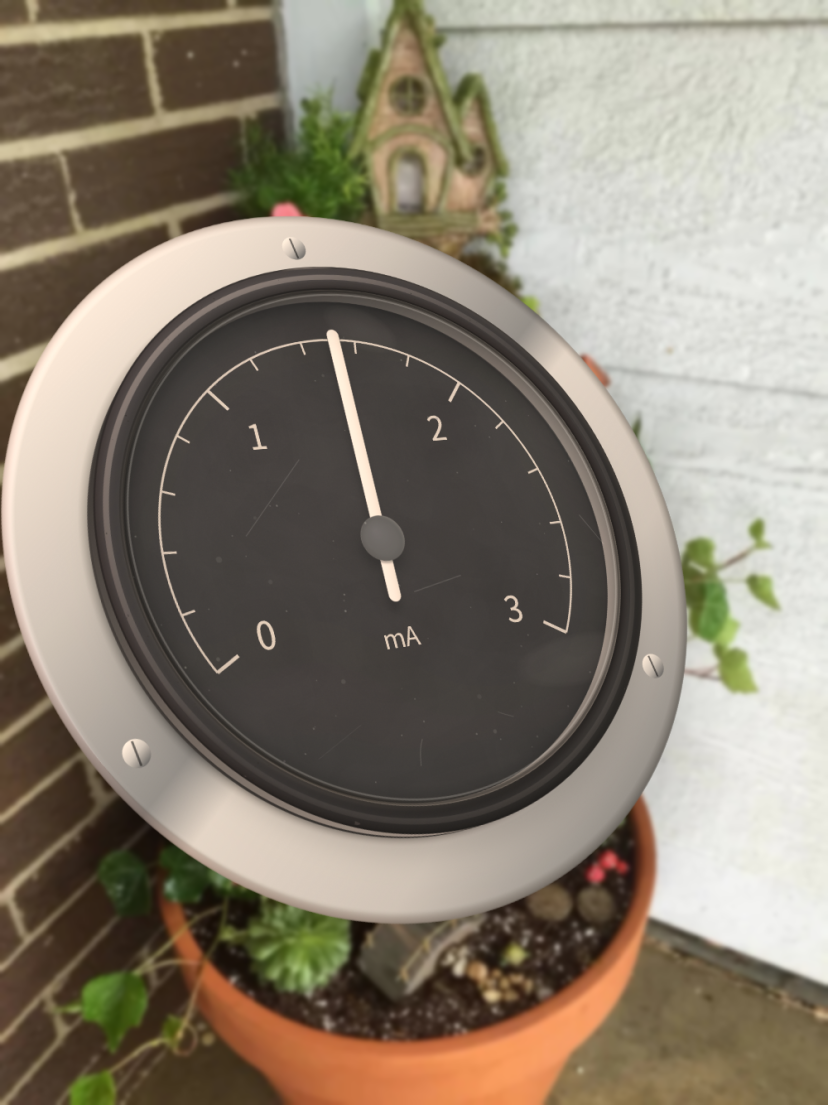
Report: **1.5** mA
